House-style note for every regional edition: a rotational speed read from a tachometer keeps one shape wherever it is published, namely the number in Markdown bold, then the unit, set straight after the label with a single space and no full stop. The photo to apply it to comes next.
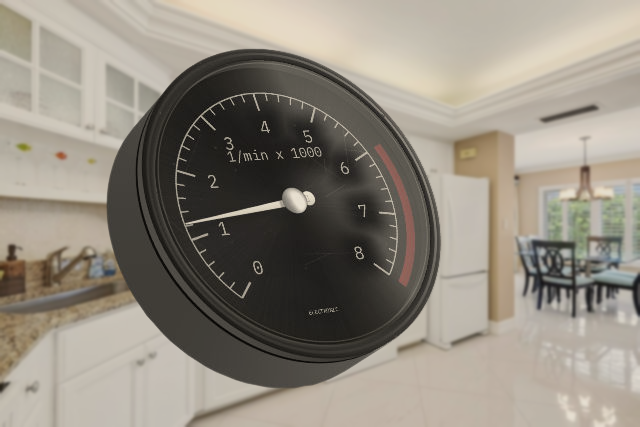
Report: **1200** rpm
